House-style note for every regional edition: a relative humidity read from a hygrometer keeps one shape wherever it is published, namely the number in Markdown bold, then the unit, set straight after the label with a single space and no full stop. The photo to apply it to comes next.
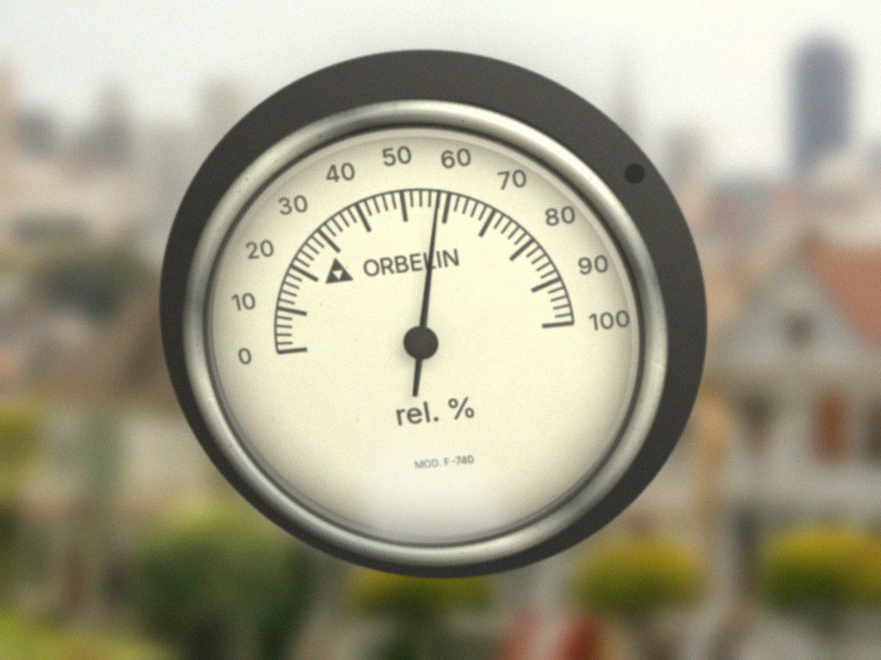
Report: **58** %
